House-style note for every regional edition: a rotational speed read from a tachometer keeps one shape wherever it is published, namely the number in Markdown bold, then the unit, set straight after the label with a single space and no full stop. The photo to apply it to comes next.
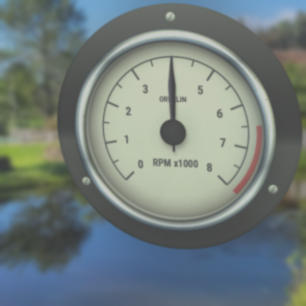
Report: **4000** rpm
